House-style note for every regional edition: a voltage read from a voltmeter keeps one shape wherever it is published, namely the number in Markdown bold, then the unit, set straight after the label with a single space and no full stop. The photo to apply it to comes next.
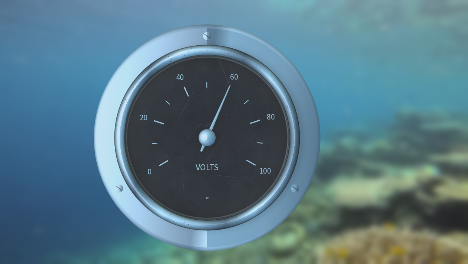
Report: **60** V
